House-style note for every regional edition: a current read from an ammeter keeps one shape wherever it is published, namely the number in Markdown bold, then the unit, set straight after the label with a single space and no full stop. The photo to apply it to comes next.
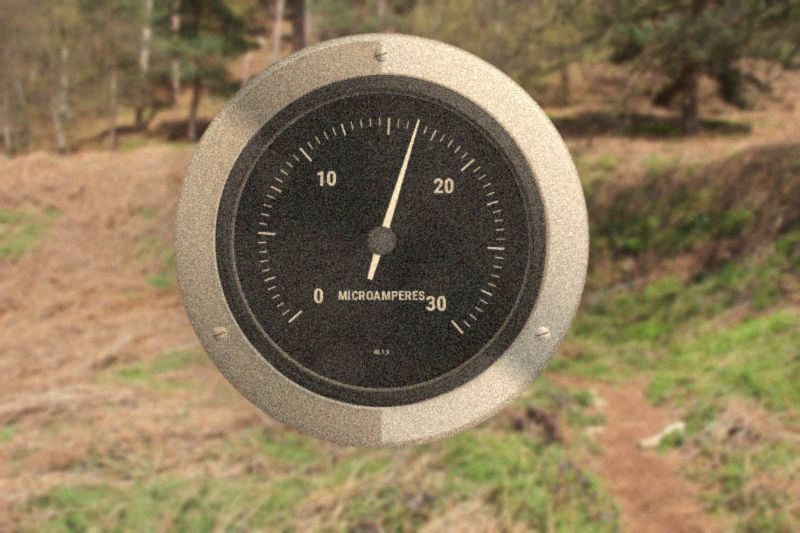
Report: **16.5** µA
